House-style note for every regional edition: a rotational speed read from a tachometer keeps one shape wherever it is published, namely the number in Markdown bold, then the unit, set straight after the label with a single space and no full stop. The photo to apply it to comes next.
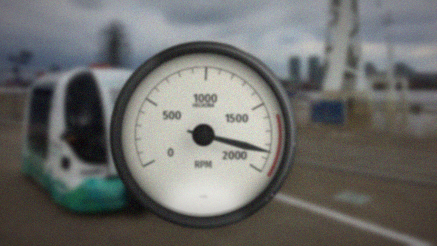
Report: **1850** rpm
